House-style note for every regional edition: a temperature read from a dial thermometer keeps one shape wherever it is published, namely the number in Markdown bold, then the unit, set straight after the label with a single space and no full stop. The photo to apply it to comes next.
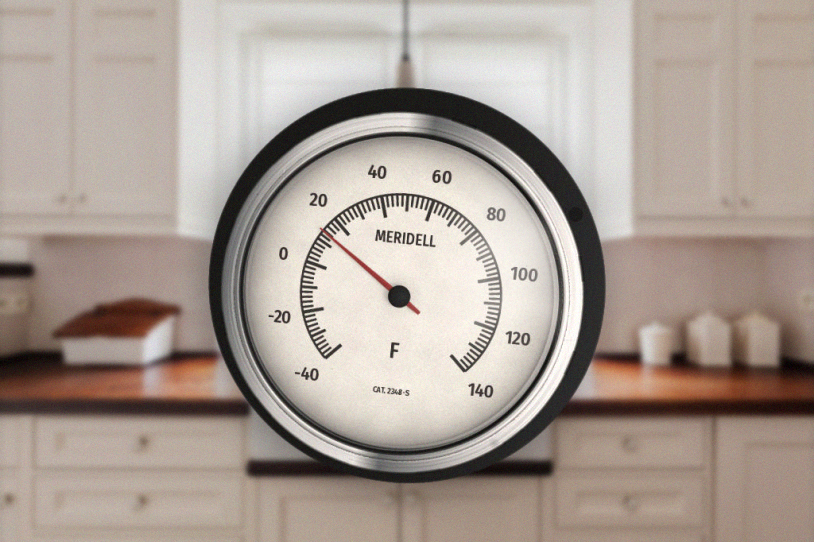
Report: **14** °F
